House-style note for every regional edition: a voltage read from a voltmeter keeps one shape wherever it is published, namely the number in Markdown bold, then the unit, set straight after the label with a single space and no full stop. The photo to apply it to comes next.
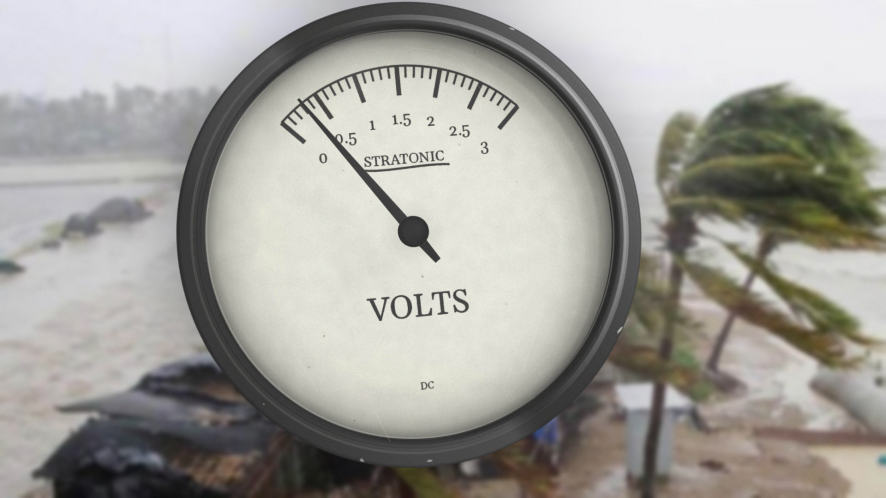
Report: **0.3** V
